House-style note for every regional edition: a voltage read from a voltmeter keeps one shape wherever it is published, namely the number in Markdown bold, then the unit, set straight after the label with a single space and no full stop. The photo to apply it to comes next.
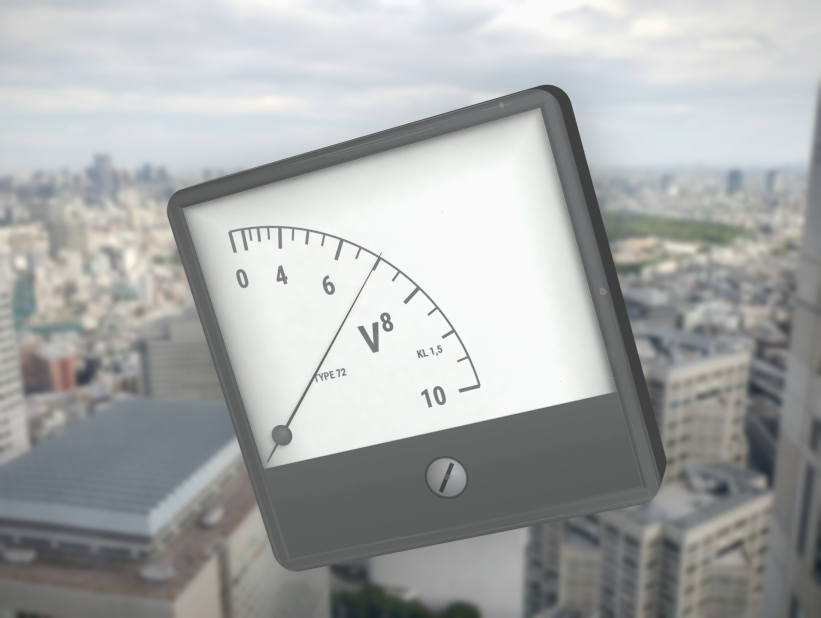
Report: **7** V
